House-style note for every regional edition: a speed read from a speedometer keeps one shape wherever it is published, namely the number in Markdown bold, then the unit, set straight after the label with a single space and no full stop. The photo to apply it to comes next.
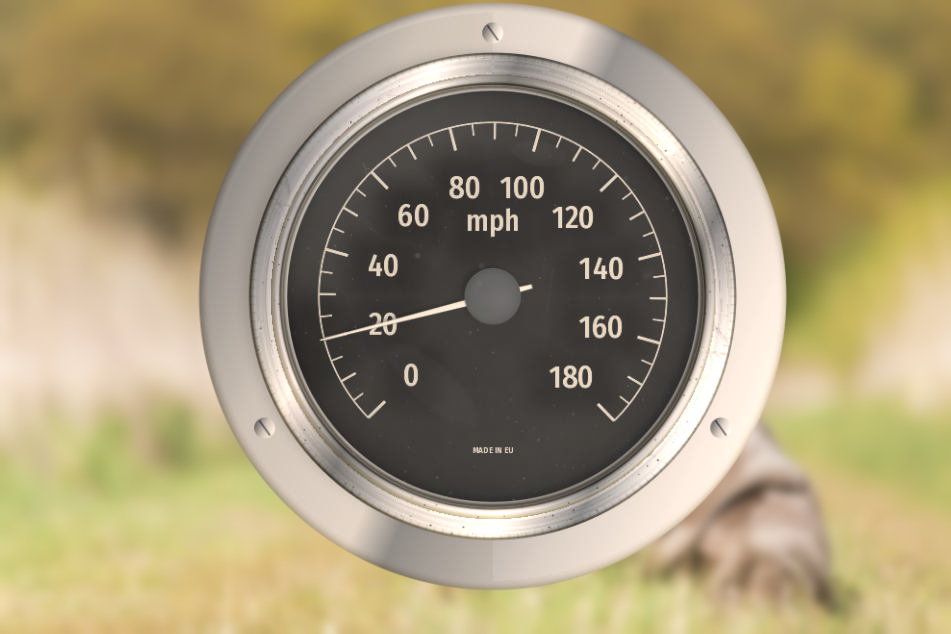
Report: **20** mph
